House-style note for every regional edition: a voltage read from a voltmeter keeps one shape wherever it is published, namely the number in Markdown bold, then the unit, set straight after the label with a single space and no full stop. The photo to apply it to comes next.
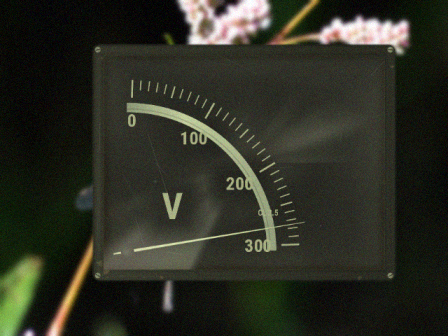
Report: **275** V
